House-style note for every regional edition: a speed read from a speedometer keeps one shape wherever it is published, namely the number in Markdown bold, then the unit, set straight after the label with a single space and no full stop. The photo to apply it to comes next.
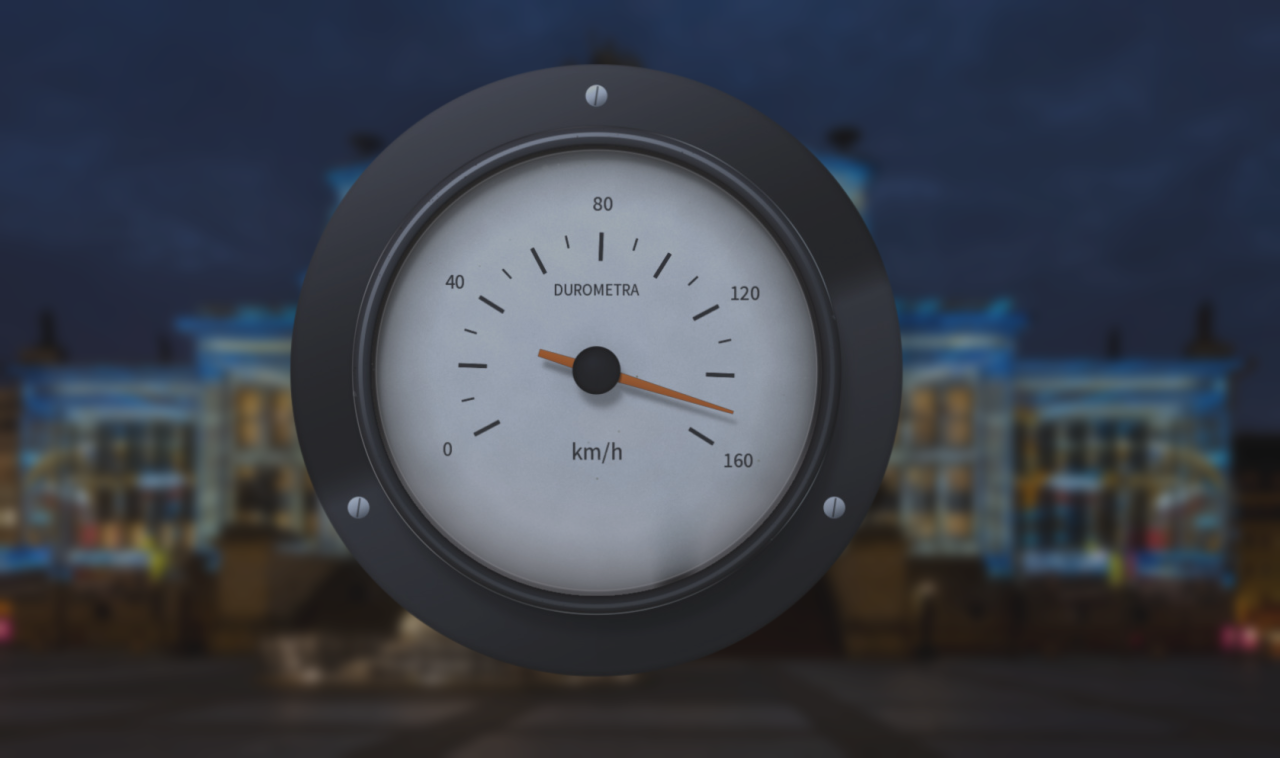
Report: **150** km/h
